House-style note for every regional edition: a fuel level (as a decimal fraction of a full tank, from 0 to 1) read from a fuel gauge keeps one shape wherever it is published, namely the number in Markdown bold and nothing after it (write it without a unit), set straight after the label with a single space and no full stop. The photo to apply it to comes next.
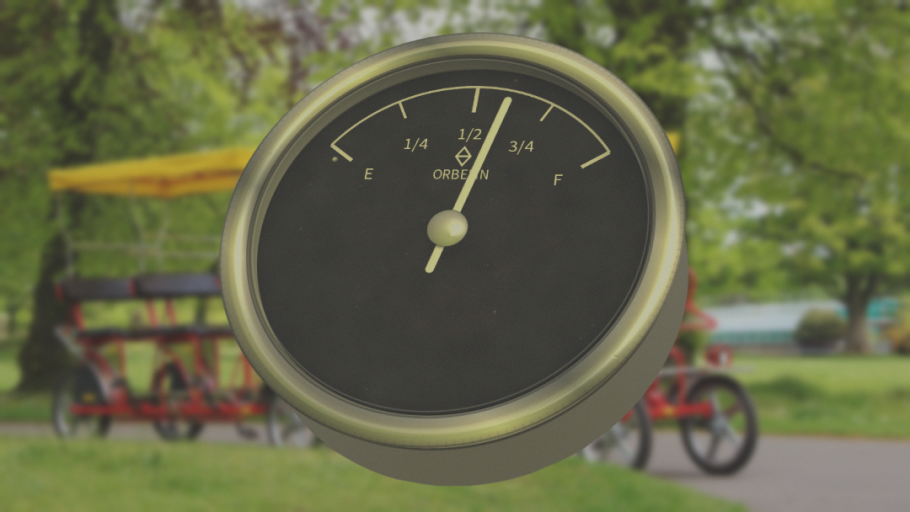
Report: **0.625**
